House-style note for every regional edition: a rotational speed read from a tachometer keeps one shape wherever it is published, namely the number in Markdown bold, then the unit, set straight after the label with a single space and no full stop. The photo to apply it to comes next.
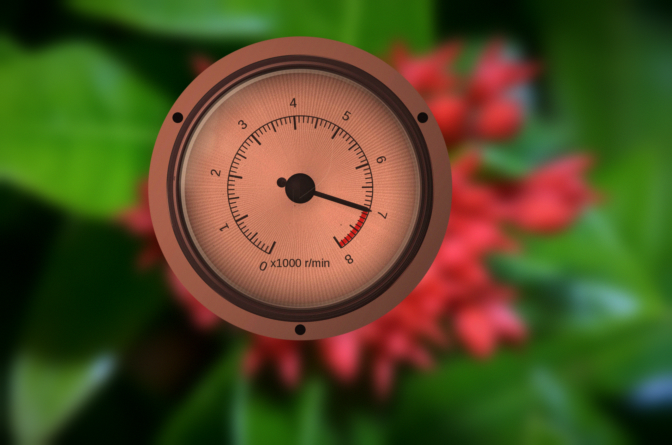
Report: **7000** rpm
